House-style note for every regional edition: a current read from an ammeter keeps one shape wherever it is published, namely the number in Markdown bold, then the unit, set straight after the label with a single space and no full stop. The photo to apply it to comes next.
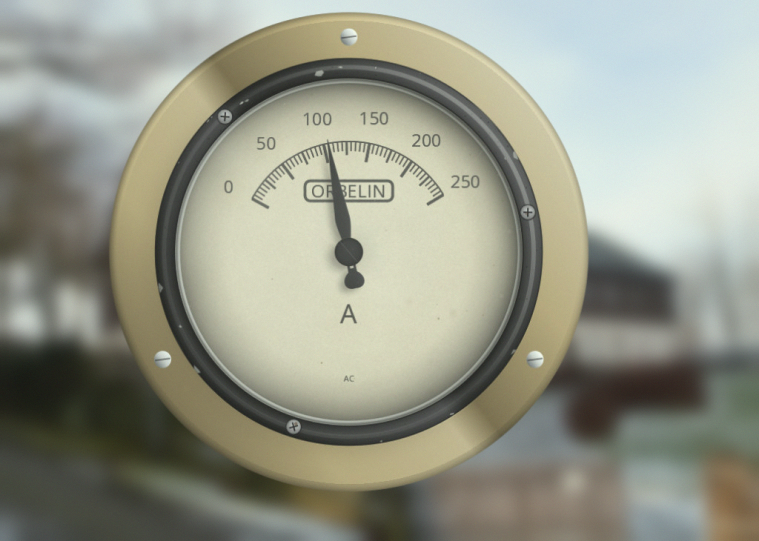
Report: **105** A
